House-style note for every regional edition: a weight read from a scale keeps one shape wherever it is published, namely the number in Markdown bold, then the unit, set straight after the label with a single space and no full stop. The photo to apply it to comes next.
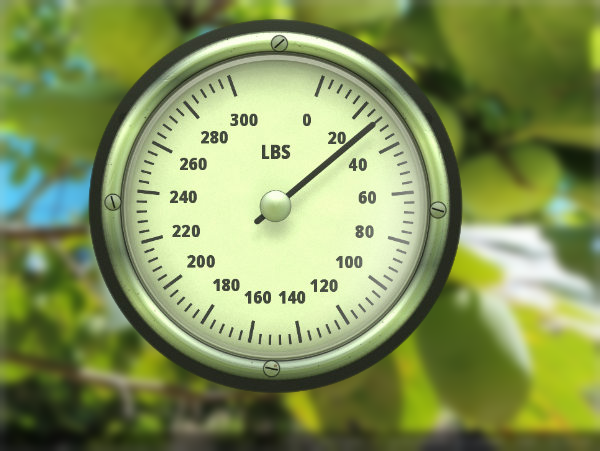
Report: **28** lb
